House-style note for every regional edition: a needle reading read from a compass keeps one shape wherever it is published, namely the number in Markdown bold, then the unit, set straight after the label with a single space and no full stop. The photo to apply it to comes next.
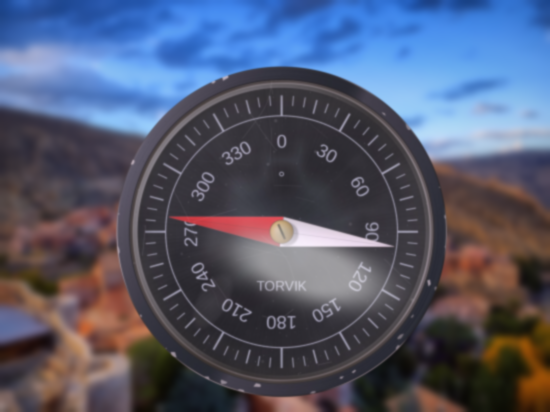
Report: **277.5** °
